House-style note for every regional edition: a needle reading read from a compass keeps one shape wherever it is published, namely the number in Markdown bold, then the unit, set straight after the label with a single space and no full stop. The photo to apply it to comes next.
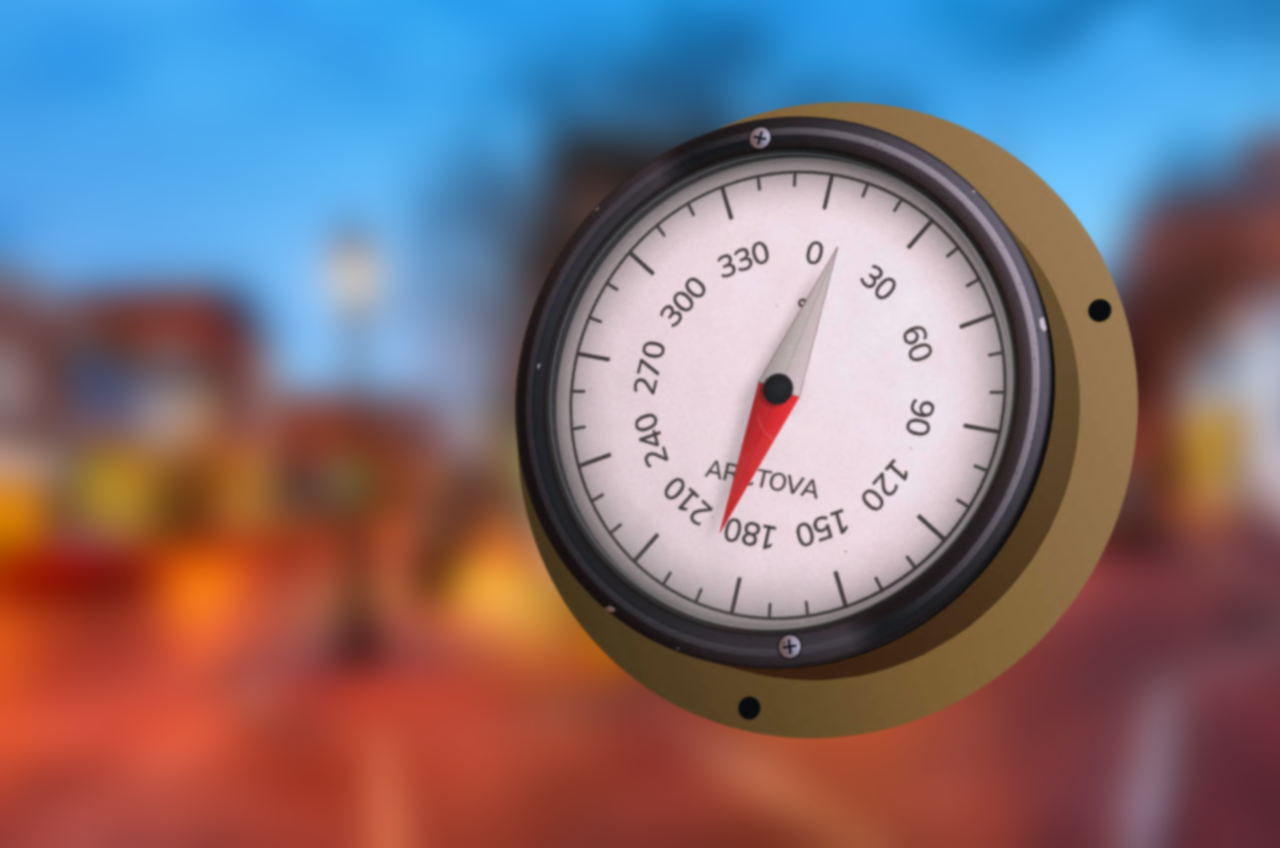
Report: **190** °
